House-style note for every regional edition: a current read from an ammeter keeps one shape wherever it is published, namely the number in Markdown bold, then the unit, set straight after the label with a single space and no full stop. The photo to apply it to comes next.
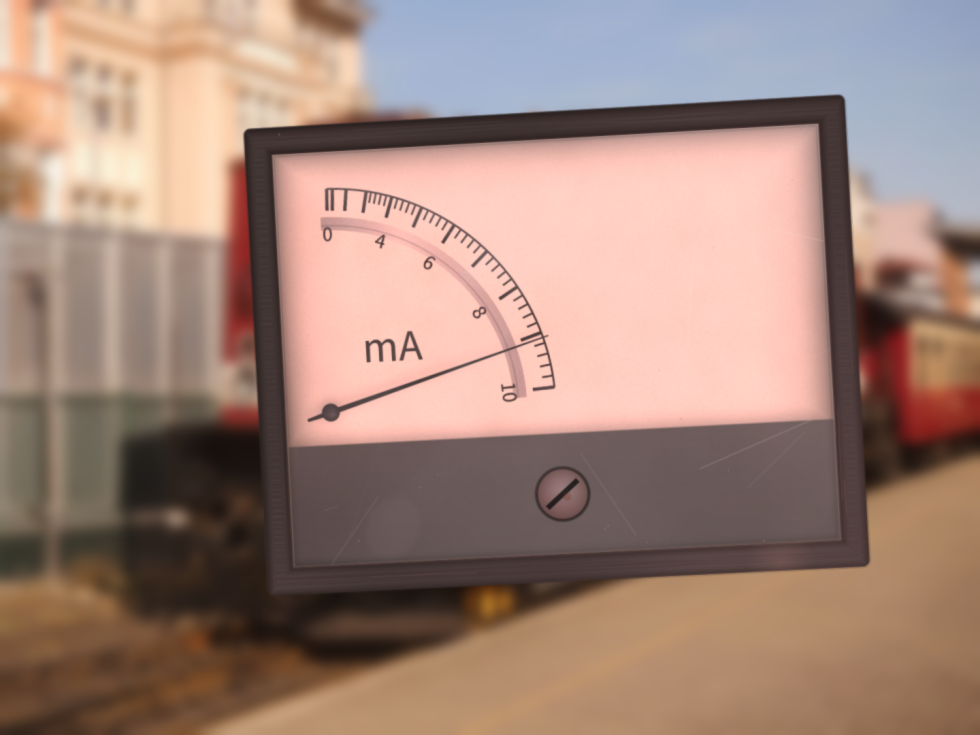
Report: **9.1** mA
